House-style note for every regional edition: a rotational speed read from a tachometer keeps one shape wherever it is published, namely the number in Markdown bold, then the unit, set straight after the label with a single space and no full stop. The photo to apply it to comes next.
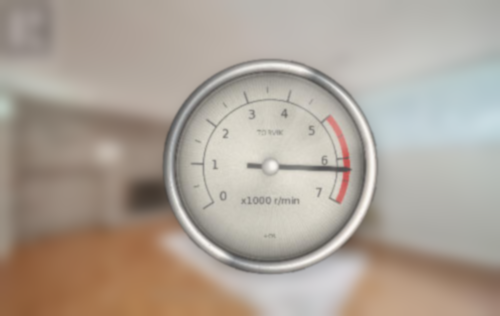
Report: **6250** rpm
